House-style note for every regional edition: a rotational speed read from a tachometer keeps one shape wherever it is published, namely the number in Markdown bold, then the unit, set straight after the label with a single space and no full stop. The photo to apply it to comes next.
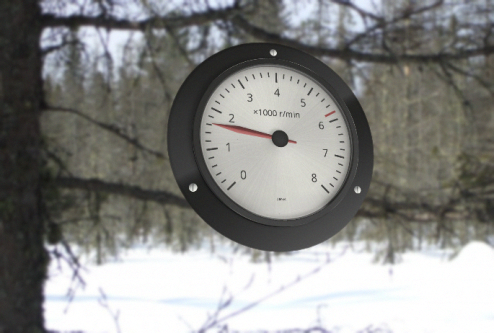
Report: **1600** rpm
